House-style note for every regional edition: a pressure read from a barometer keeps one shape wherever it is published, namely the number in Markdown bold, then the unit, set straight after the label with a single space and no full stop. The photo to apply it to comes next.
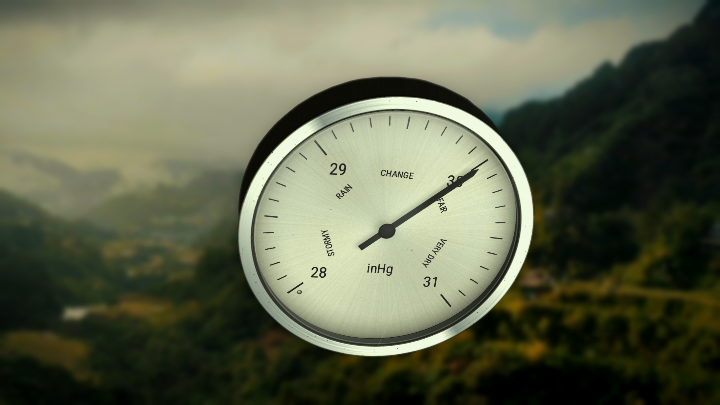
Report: **30** inHg
